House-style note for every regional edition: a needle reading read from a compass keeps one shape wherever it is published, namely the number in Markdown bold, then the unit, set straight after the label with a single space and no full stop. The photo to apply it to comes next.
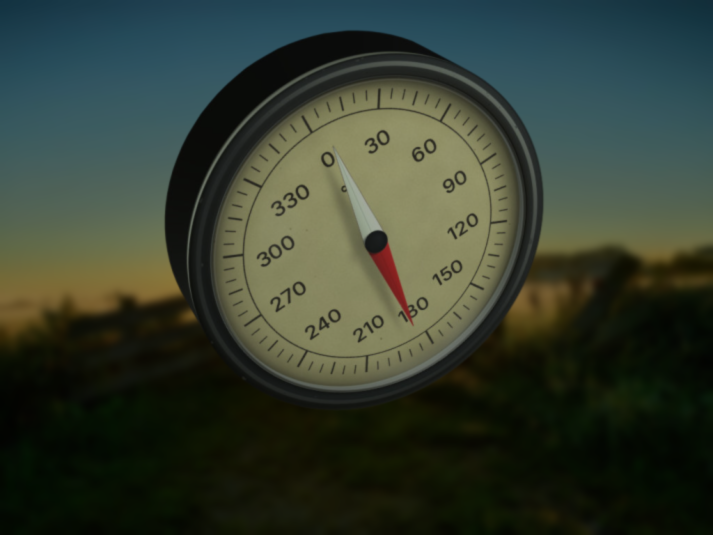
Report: **185** °
